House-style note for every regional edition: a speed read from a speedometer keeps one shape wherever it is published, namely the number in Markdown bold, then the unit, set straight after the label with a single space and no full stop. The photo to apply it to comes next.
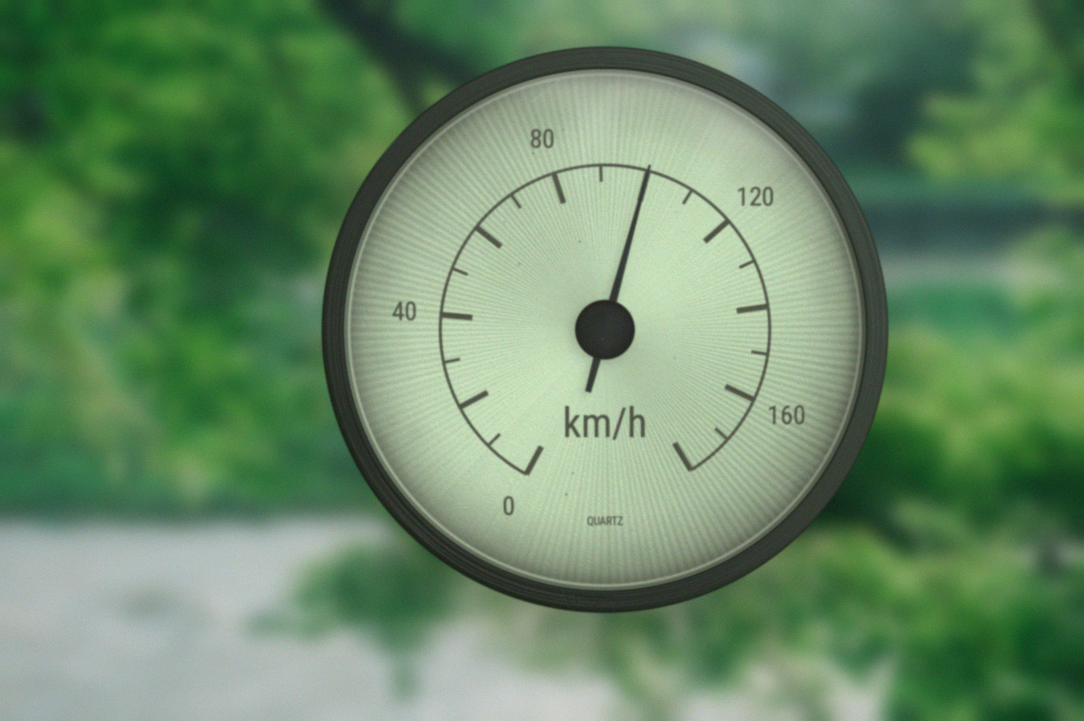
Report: **100** km/h
